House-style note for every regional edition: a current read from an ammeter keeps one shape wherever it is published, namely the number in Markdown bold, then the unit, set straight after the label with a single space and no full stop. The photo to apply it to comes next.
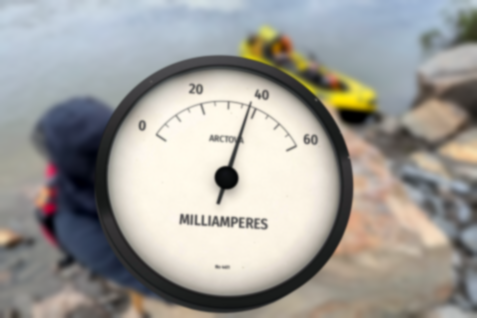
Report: **37.5** mA
